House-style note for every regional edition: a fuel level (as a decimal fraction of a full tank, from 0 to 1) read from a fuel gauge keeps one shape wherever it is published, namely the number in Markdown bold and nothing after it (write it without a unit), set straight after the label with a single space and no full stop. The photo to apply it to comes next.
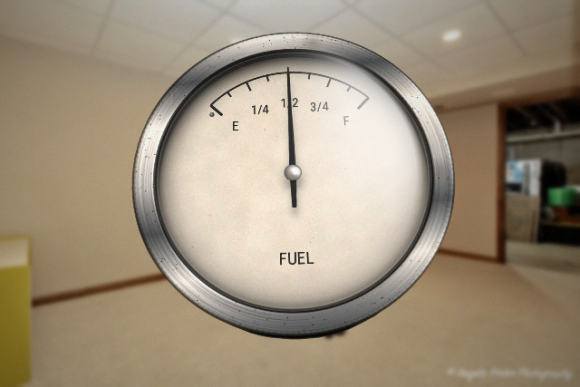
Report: **0.5**
